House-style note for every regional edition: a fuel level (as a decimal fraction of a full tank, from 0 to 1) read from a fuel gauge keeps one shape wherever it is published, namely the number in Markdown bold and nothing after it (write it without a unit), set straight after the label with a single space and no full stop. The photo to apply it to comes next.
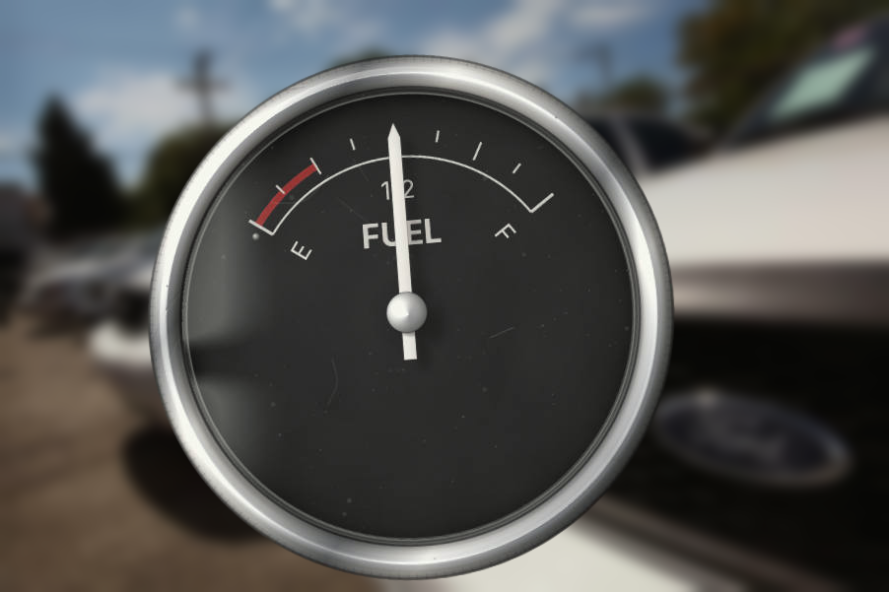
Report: **0.5**
